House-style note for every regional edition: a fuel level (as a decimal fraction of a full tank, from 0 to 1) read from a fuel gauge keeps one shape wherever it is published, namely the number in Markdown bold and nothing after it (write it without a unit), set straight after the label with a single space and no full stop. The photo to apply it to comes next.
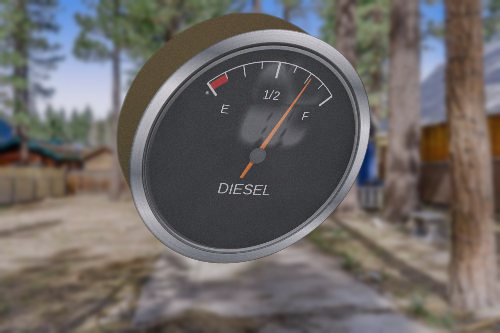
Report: **0.75**
